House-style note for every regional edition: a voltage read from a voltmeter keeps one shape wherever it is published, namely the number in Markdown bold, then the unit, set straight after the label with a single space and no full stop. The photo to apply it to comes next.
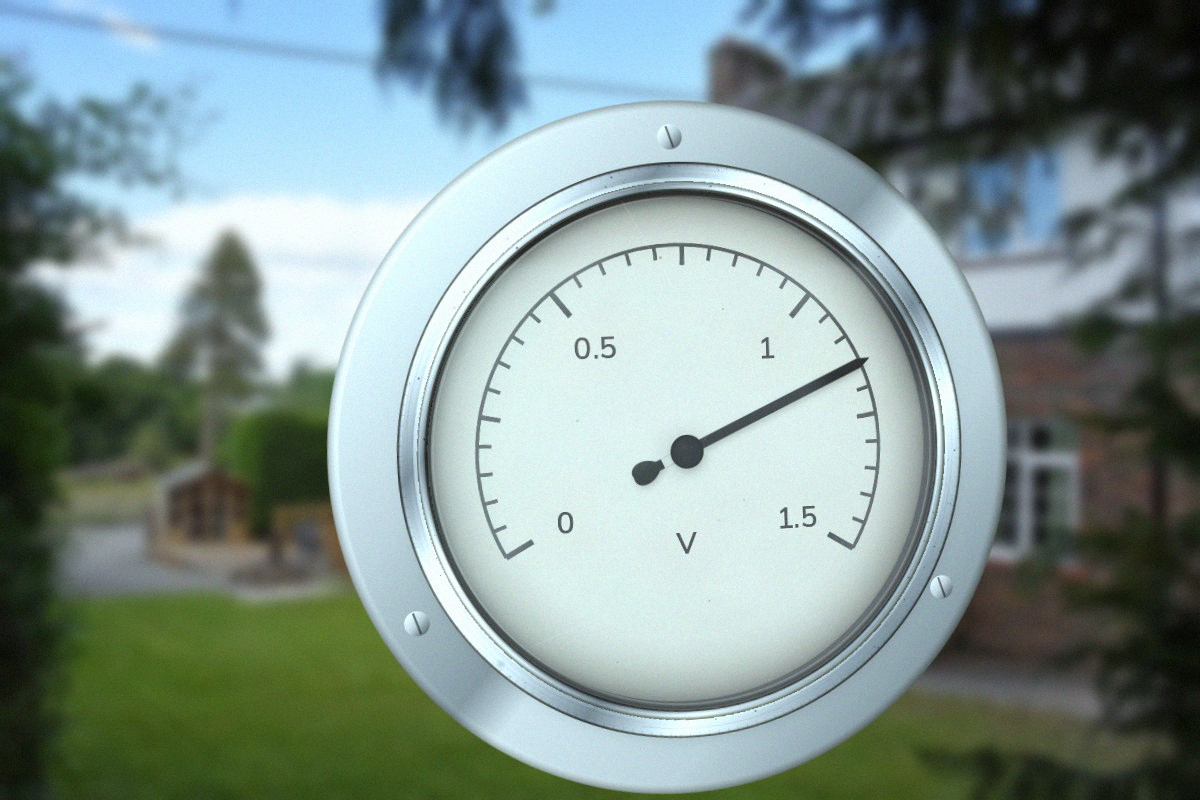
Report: **1.15** V
